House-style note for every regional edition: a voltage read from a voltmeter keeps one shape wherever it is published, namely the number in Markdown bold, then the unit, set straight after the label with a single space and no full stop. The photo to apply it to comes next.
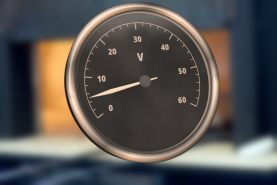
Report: **5** V
